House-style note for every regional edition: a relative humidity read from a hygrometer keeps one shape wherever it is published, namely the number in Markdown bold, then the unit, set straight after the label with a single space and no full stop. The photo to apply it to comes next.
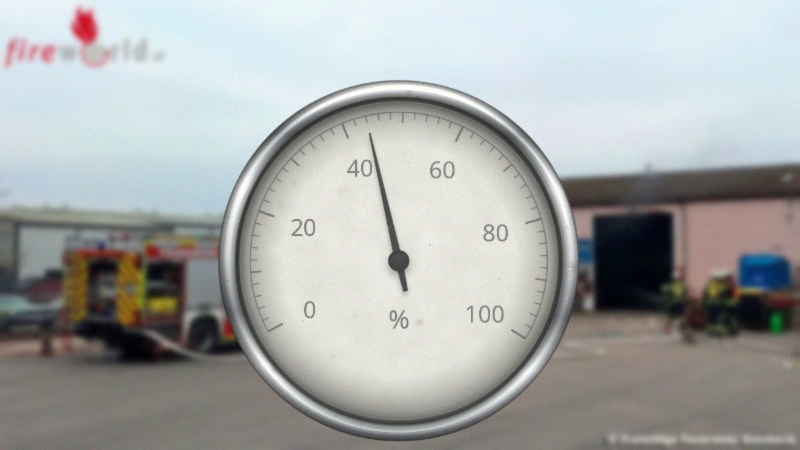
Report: **44** %
